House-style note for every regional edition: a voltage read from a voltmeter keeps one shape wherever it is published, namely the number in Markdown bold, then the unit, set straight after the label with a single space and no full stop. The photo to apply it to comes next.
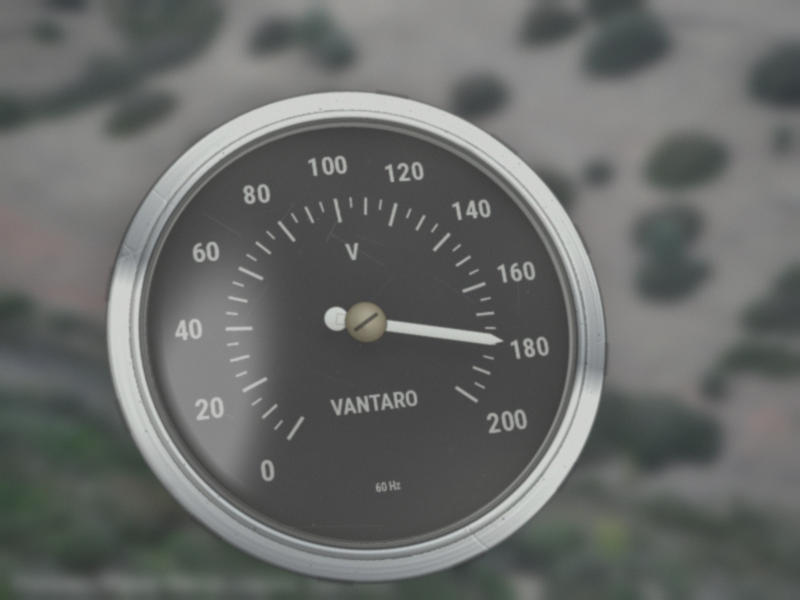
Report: **180** V
